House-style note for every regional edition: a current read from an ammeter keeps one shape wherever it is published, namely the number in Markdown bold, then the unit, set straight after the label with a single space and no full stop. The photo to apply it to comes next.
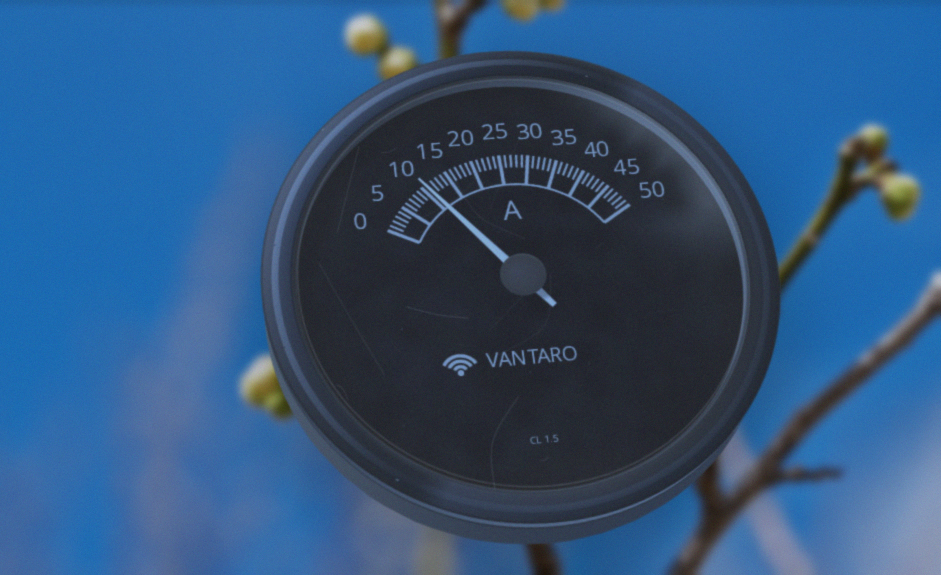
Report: **10** A
